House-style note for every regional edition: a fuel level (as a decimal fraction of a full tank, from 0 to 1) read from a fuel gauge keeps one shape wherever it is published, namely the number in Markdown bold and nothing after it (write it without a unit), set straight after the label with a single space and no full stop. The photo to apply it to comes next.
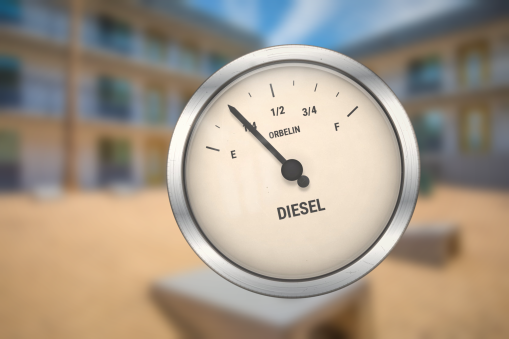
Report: **0.25**
